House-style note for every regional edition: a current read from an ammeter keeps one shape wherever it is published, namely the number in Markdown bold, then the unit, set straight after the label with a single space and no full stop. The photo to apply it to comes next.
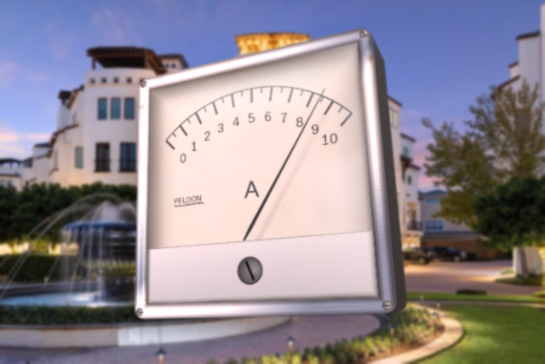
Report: **8.5** A
